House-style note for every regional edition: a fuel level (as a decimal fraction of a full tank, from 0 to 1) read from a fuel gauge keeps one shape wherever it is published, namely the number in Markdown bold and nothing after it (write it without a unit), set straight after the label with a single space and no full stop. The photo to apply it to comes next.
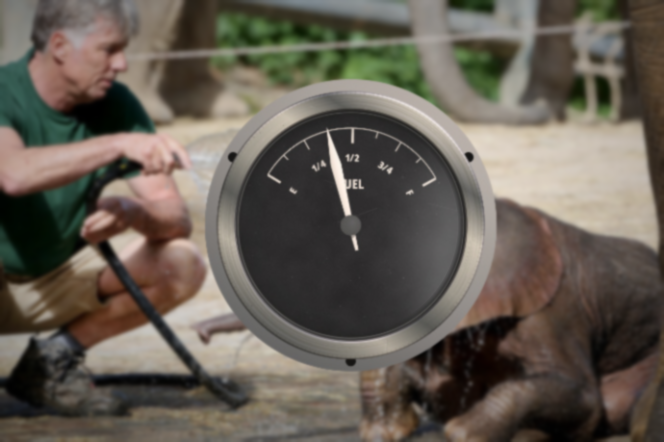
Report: **0.375**
